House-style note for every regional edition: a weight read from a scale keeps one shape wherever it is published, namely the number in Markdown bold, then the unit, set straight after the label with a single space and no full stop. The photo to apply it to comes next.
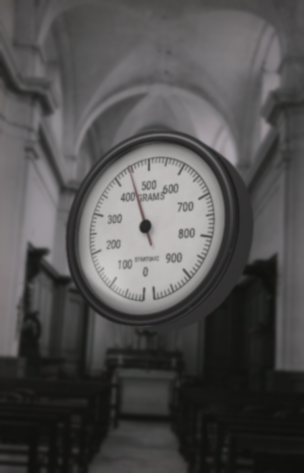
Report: **450** g
